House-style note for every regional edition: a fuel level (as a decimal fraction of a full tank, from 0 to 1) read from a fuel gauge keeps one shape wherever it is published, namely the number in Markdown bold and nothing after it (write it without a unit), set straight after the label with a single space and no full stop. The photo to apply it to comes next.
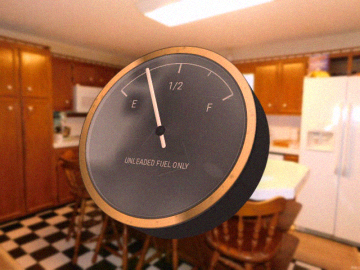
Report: **0.25**
